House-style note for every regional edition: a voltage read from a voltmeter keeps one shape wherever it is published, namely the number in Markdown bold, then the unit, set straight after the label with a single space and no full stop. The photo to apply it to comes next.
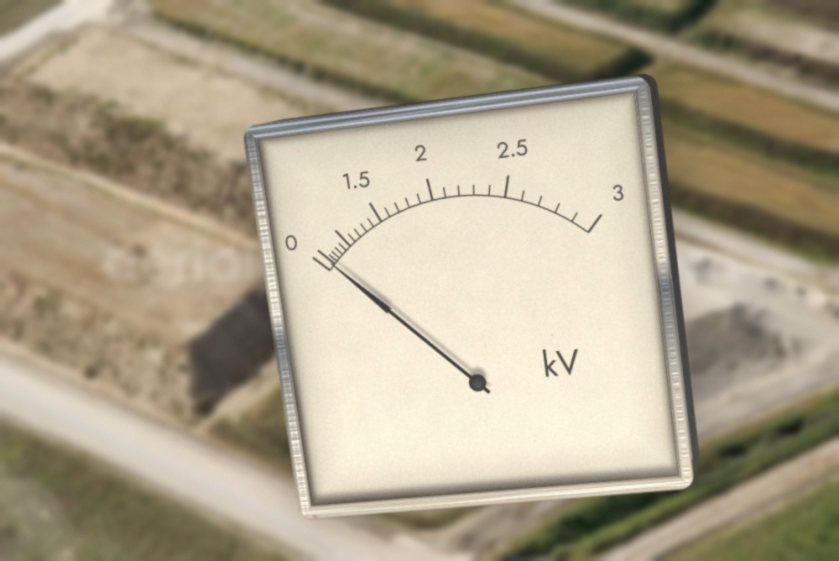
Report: **0.5** kV
